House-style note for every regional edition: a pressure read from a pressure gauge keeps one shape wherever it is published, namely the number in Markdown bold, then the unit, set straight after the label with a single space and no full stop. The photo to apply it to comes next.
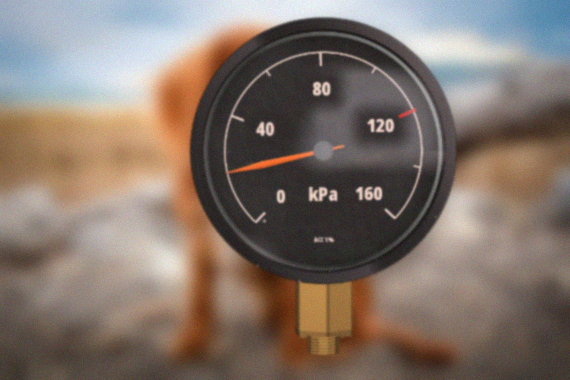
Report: **20** kPa
